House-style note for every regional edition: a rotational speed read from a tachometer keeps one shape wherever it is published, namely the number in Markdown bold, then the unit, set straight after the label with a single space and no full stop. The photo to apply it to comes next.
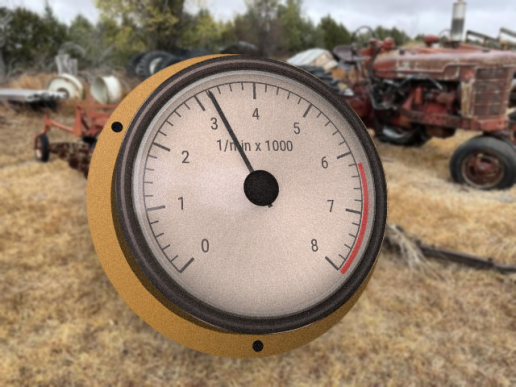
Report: **3200** rpm
